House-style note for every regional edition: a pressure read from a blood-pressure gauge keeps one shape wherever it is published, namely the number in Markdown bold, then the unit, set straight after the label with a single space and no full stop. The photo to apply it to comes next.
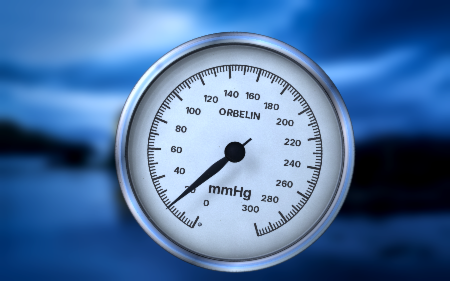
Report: **20** mmHg
